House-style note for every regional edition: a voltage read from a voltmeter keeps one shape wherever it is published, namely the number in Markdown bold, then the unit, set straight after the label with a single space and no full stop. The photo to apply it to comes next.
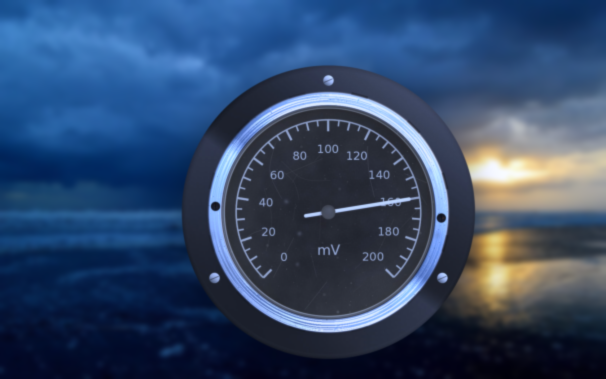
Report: **160** mV
